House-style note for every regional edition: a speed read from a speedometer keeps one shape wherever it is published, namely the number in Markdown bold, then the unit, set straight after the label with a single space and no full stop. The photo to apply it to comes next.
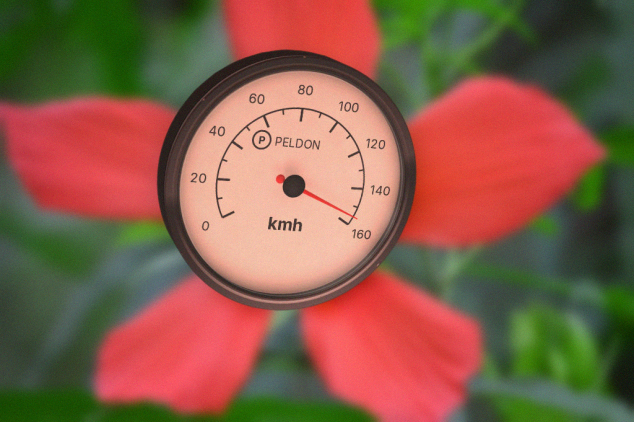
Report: **155** km/h
